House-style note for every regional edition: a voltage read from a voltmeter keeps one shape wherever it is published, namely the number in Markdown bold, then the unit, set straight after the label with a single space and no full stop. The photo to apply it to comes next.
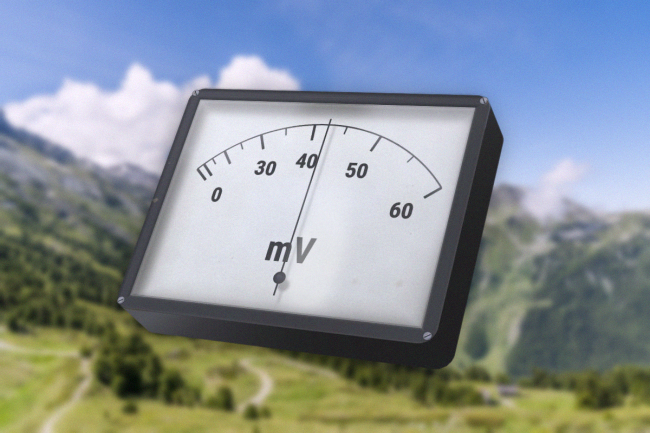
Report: **42.5** mV
